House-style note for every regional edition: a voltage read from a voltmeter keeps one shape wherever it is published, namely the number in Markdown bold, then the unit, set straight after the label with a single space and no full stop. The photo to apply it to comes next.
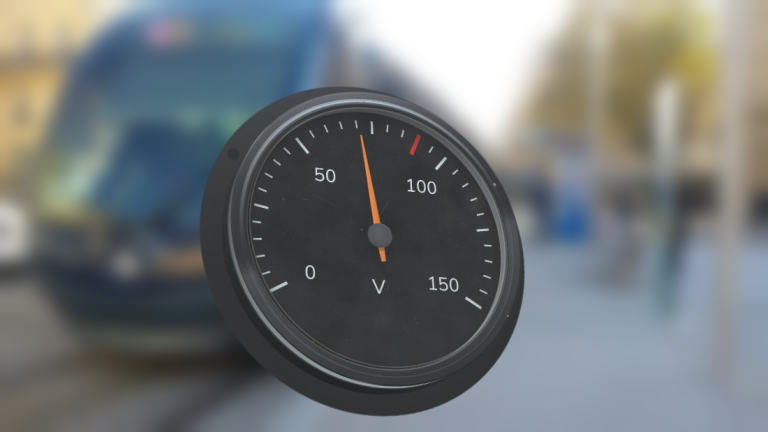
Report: **70** V
